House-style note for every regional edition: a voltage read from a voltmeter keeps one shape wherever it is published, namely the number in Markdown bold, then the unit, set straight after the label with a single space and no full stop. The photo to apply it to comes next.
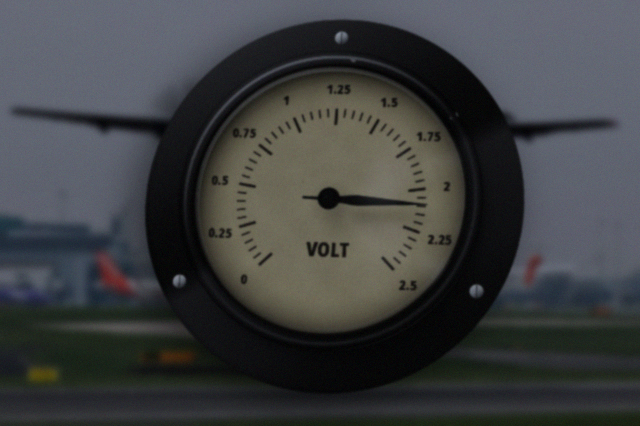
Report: **2.1** V
